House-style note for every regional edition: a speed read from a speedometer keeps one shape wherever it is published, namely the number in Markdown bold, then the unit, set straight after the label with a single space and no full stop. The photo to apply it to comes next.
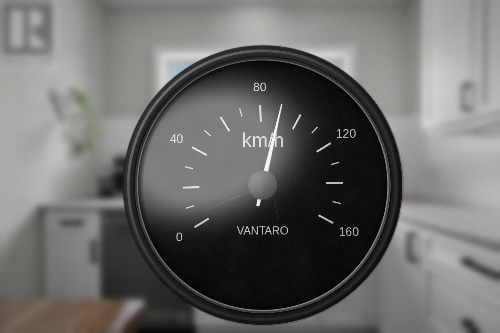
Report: **90** km/h
